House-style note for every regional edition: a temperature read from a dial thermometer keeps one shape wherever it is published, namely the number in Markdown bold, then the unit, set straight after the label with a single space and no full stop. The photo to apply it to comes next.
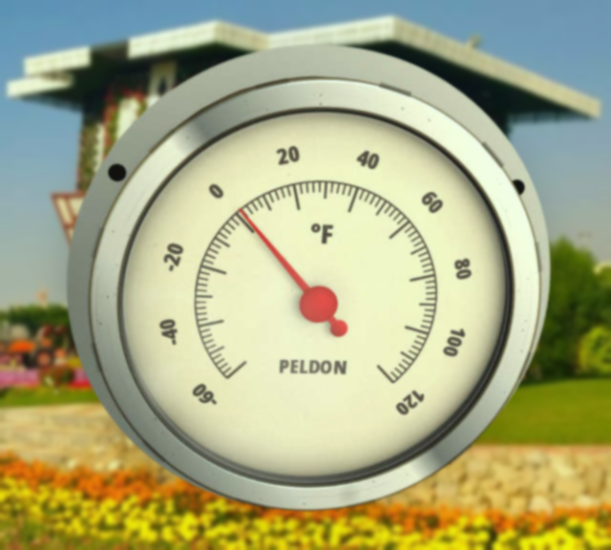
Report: **2** °F
